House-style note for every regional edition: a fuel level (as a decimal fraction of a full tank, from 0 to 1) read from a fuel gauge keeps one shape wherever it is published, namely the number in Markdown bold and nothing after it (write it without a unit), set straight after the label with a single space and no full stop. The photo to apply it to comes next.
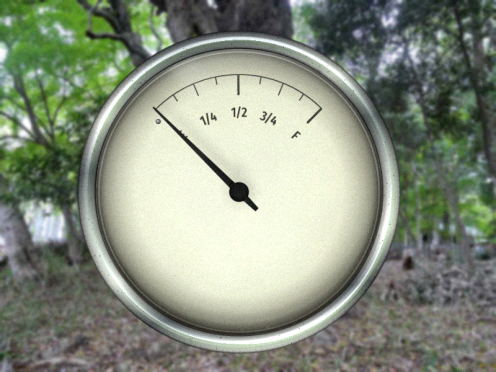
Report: **0**
